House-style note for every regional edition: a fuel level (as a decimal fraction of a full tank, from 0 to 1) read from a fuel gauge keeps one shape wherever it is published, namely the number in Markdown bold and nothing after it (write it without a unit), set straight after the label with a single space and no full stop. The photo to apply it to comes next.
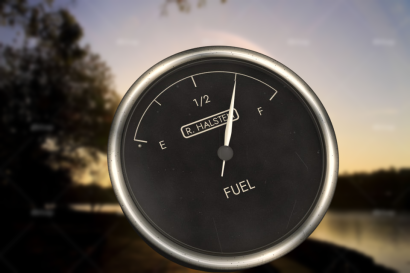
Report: **0.75**
